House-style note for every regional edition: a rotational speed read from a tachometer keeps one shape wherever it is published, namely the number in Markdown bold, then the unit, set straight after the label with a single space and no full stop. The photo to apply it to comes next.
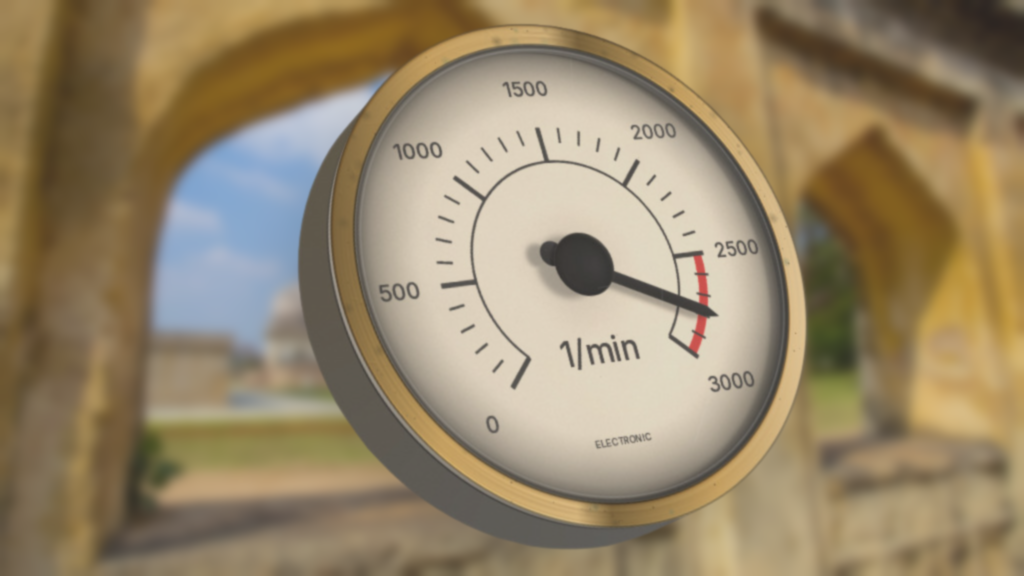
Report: **2800** rpm
